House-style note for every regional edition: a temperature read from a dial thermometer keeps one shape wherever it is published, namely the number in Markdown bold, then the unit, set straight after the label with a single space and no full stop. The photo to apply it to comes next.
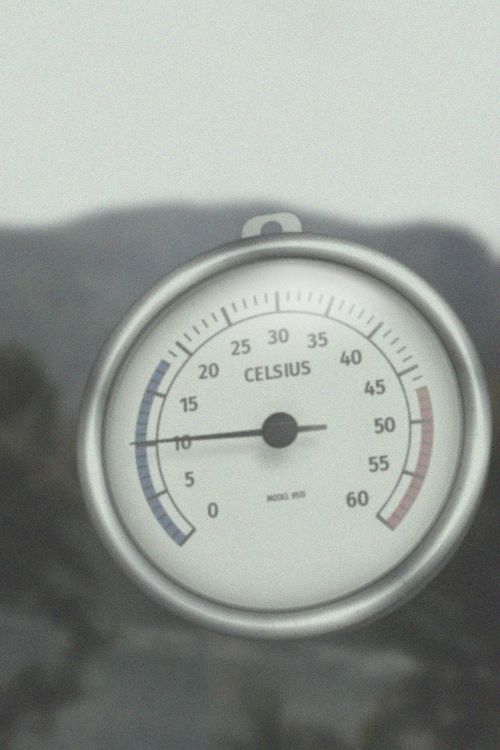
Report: **10** °C
